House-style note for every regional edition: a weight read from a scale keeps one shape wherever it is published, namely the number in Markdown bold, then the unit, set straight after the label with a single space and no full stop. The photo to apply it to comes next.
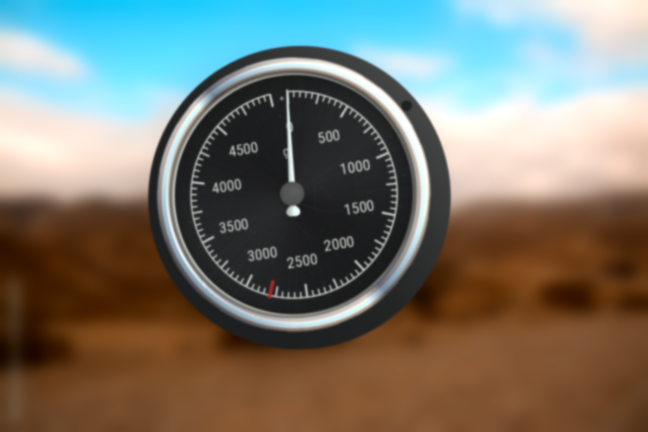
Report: **0** g
